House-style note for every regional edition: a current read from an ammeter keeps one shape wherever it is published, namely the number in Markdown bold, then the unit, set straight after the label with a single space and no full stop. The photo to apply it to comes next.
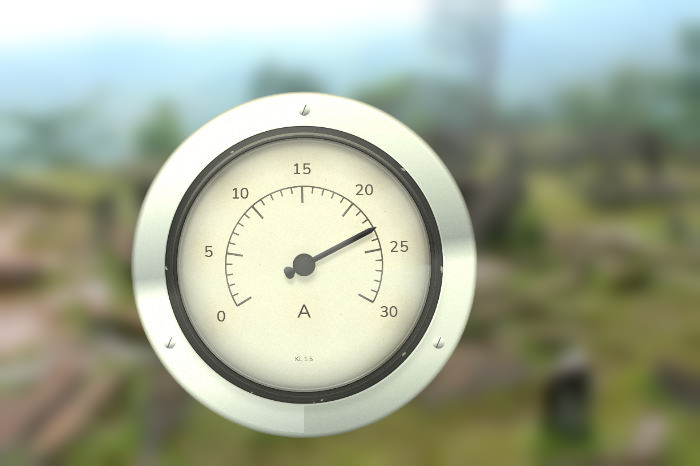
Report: **23** A
